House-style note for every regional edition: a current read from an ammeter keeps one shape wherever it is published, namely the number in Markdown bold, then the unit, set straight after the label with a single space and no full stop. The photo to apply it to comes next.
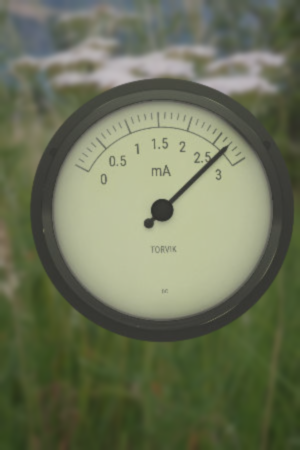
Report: **2.7** mA
